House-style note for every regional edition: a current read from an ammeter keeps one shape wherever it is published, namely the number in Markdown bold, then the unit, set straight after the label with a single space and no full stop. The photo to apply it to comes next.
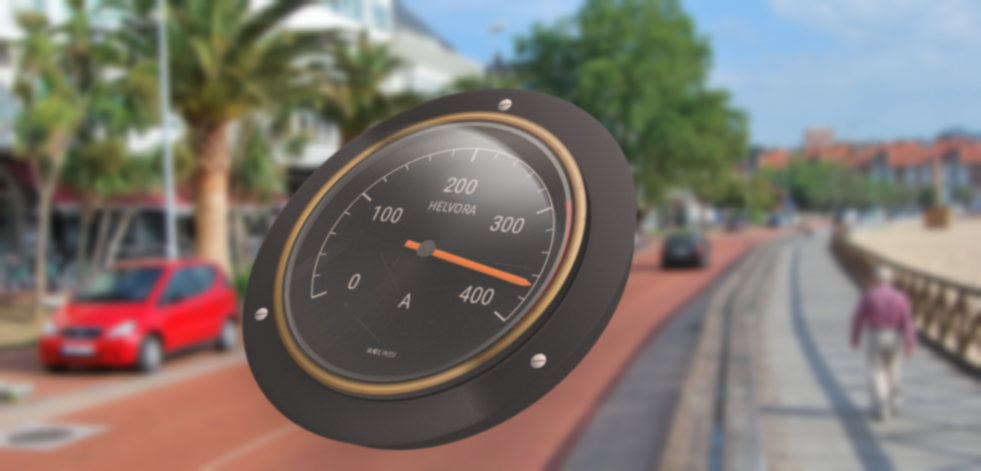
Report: **370** A
